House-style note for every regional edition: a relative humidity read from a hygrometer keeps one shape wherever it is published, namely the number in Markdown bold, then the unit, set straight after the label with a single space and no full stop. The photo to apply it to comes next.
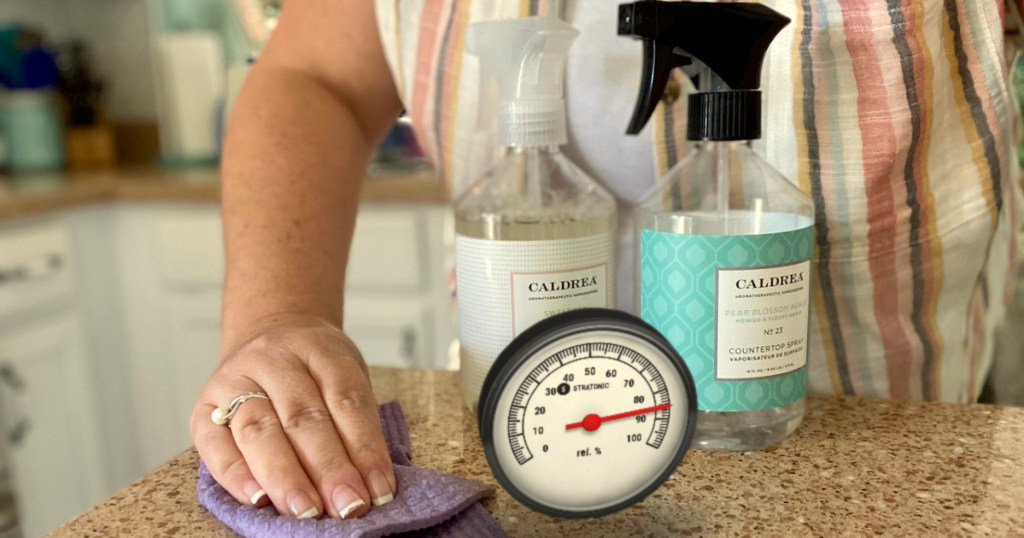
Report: **85** %
